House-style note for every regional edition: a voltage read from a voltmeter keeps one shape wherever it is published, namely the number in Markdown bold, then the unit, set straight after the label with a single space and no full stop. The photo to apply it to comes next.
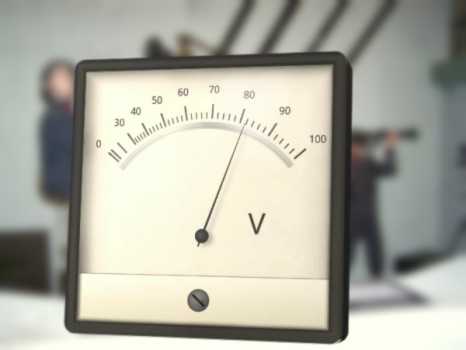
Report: **82** V
